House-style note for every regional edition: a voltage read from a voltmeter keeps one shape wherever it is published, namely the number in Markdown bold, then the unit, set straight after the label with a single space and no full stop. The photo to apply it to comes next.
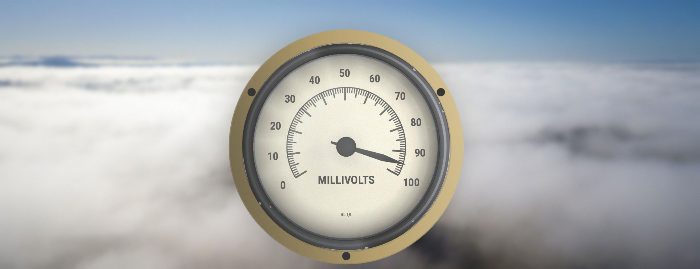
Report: **95** mV
